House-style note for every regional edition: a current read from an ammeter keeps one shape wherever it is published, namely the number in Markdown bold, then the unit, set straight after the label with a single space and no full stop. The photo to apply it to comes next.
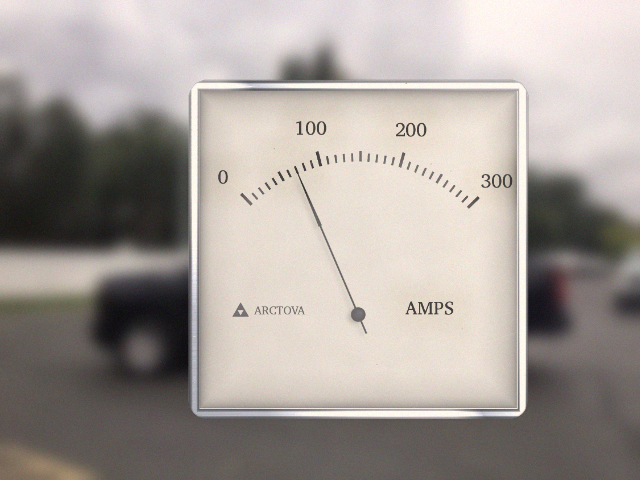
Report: **70** A
